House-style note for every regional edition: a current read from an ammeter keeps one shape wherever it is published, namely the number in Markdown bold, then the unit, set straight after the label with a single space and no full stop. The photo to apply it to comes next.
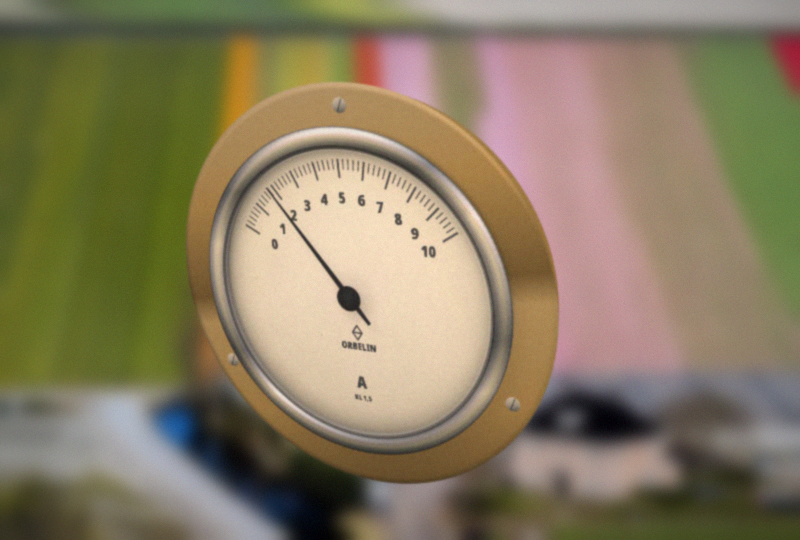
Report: **2** A
